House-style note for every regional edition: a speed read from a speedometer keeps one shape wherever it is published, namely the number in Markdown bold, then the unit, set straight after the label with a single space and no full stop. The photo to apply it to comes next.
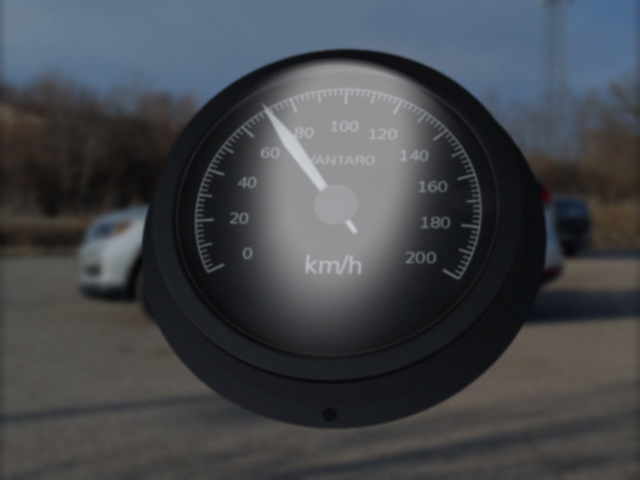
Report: **70** km/h
